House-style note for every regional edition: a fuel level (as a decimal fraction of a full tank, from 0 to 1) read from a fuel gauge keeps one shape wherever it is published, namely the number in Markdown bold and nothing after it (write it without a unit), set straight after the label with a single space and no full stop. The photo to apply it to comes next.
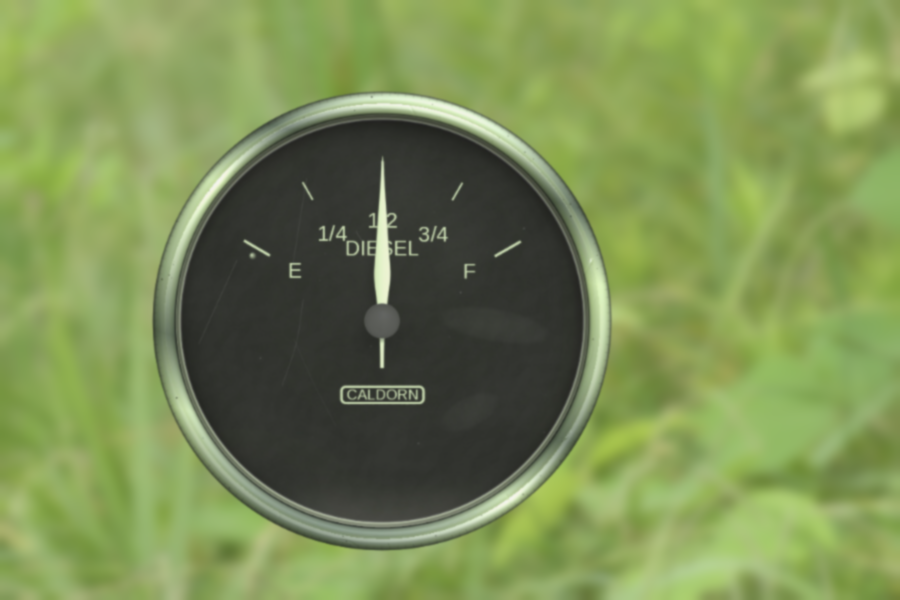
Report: **0.5**
